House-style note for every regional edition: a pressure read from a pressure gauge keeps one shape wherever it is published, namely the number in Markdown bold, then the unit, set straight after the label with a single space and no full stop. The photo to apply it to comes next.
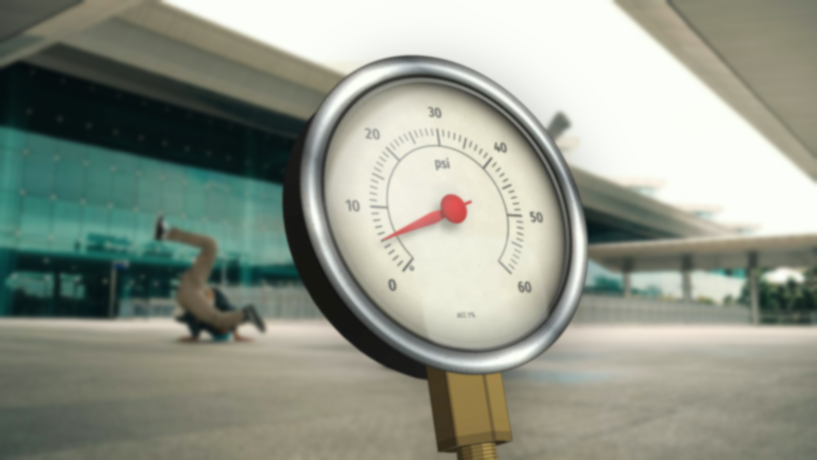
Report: **5** psi
